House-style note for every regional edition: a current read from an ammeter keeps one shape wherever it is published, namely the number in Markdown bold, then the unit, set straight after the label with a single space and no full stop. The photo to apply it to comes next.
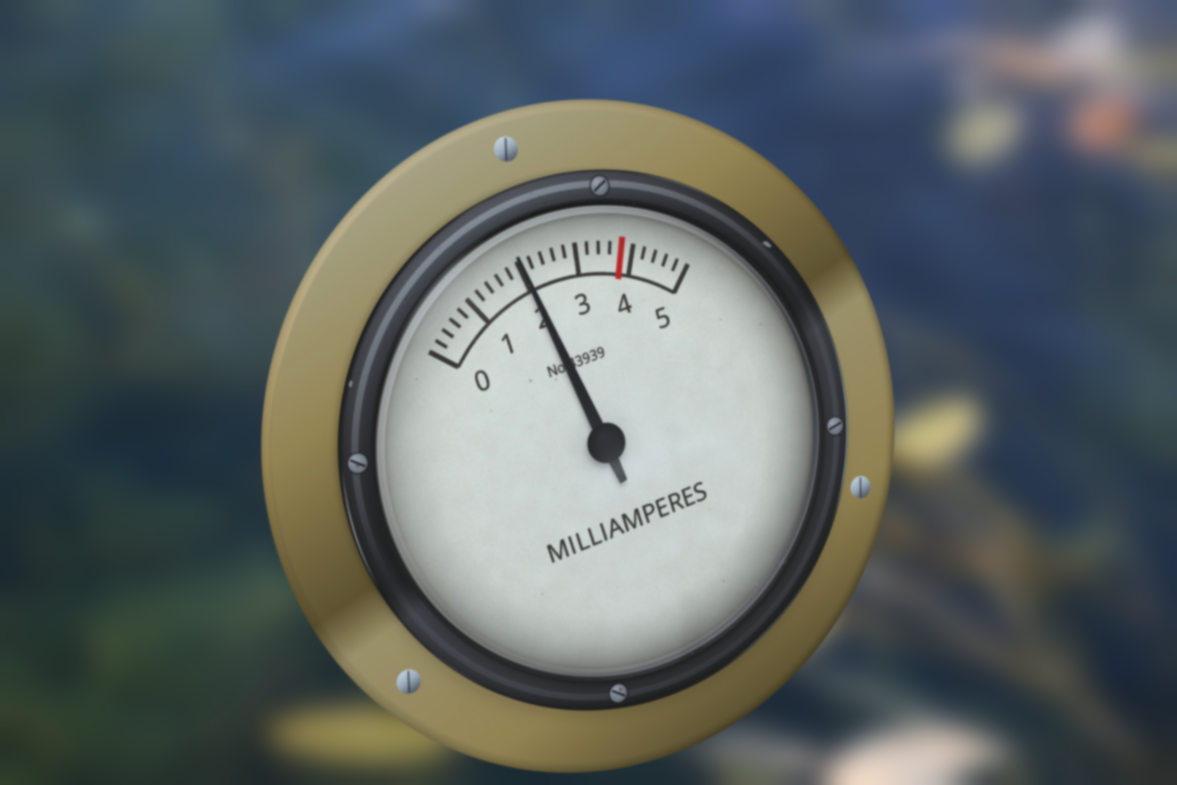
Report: **2** mA
